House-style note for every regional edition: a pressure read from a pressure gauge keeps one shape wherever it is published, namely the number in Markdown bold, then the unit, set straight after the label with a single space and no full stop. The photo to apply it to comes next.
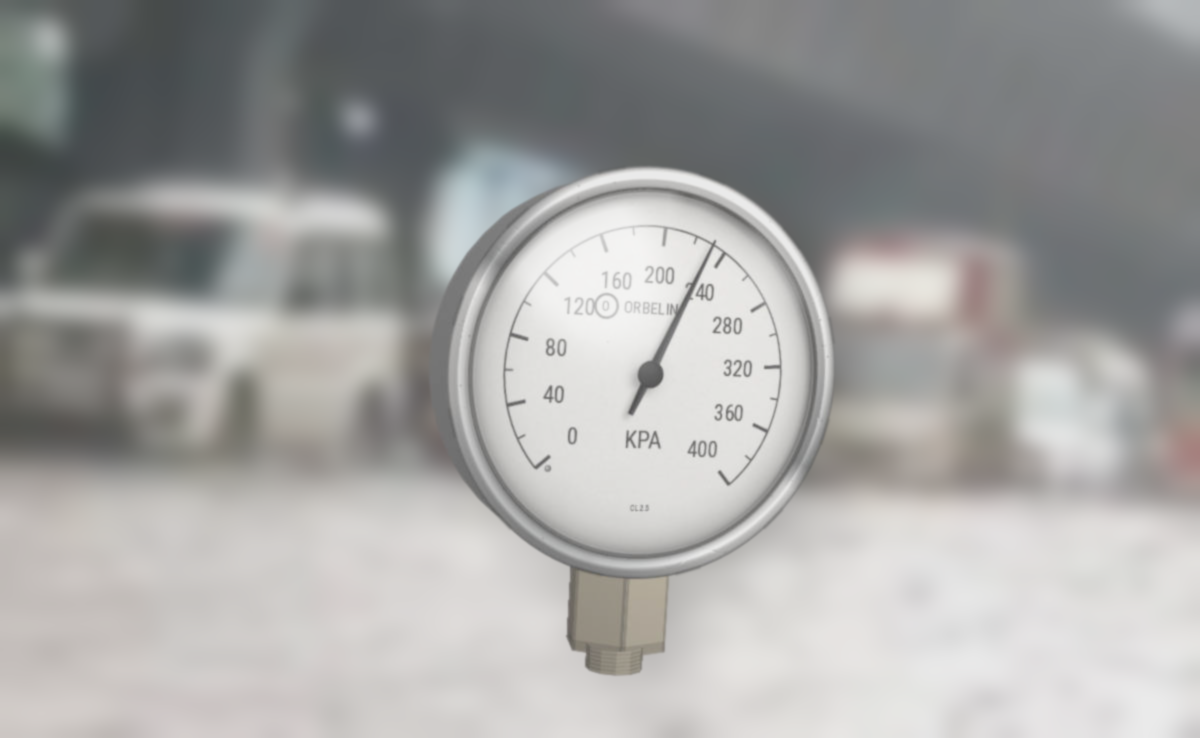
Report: **230** kPa
